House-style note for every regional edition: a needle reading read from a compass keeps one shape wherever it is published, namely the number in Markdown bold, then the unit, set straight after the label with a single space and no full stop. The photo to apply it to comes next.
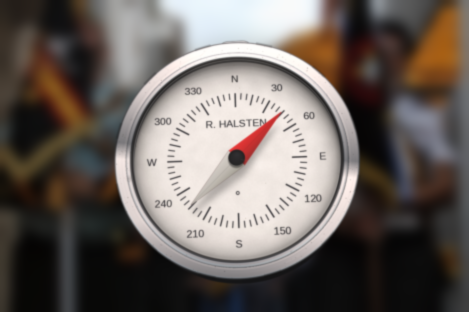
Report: **45** °
